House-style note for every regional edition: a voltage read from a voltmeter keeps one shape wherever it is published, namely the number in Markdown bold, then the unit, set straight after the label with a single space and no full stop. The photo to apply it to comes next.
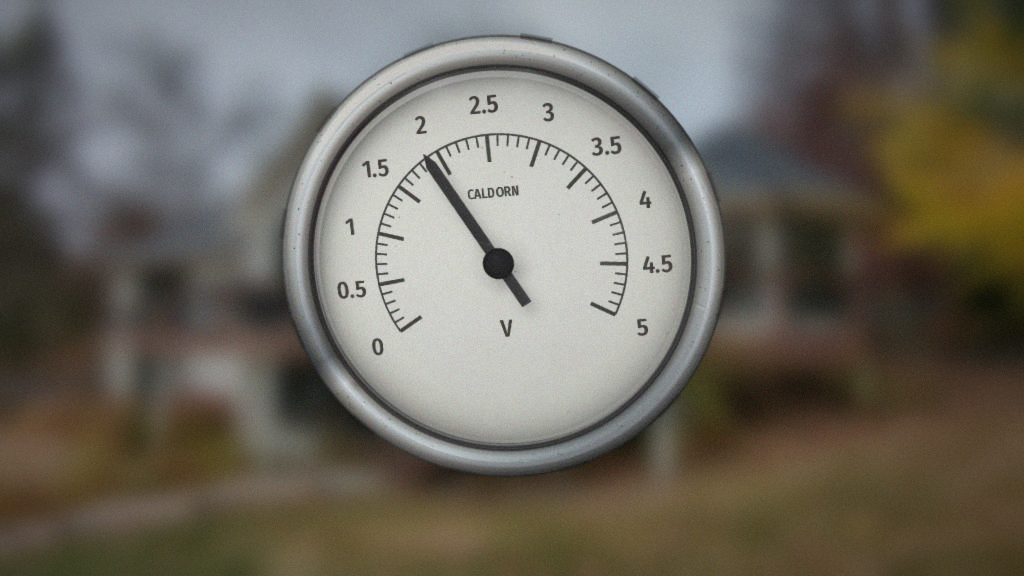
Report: **1.9** V
